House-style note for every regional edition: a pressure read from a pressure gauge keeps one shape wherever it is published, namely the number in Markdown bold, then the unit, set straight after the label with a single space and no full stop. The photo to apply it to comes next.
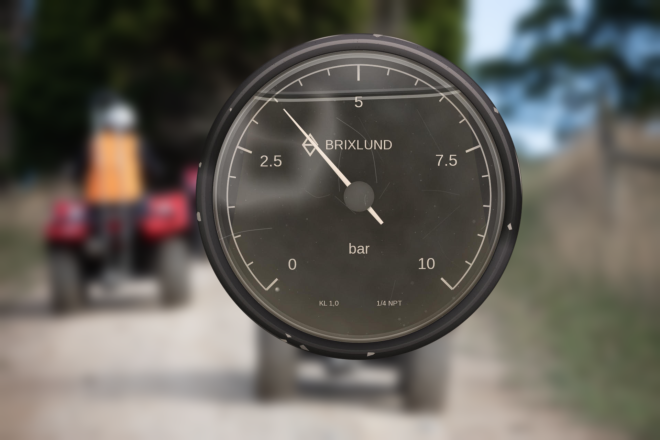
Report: **3.5** bar
